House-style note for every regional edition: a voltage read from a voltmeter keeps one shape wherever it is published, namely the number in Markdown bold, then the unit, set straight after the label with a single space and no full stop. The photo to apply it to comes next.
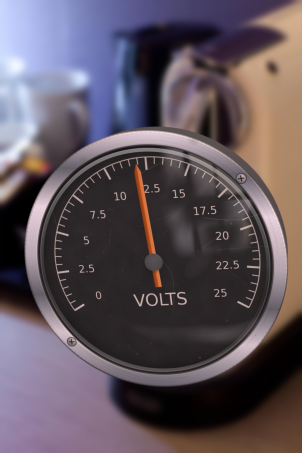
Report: **12** V
